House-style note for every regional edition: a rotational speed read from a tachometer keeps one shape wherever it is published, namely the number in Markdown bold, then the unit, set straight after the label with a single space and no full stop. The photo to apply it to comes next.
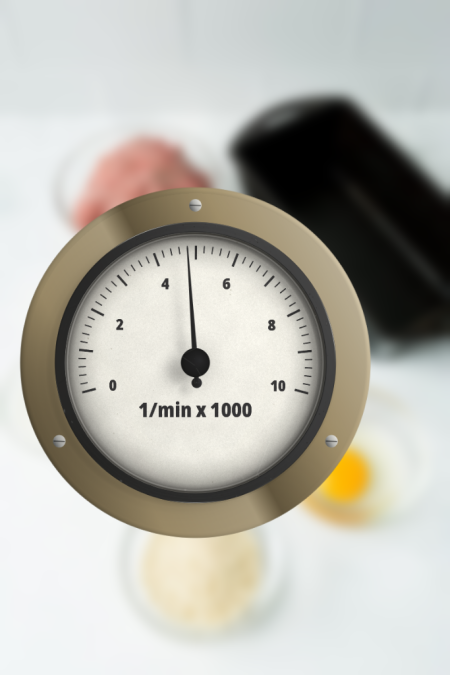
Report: **4800** rpm
